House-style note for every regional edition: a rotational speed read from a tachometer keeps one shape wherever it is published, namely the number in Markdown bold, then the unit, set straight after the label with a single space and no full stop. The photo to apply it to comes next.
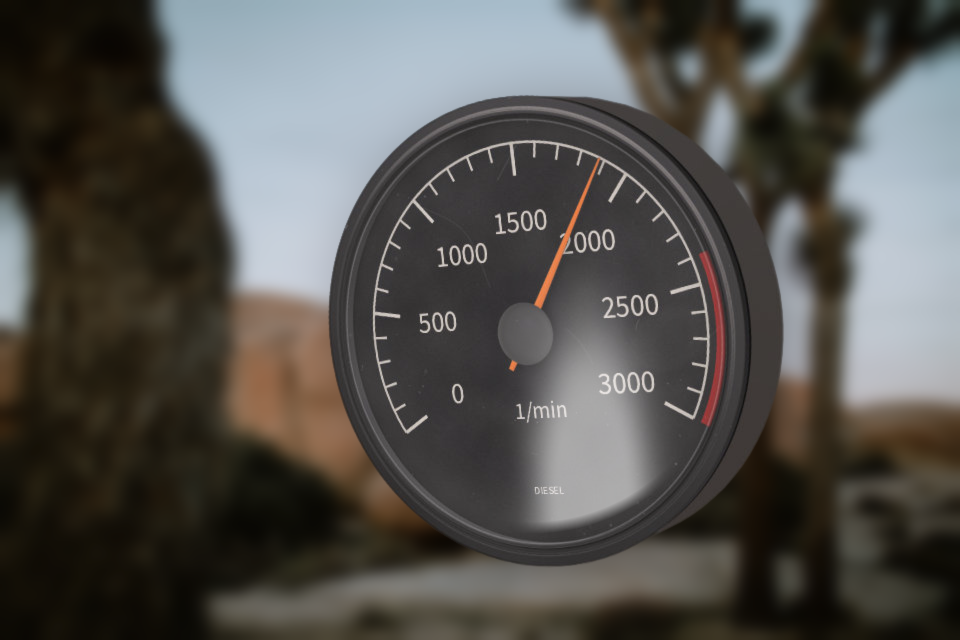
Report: **1900** rpm
